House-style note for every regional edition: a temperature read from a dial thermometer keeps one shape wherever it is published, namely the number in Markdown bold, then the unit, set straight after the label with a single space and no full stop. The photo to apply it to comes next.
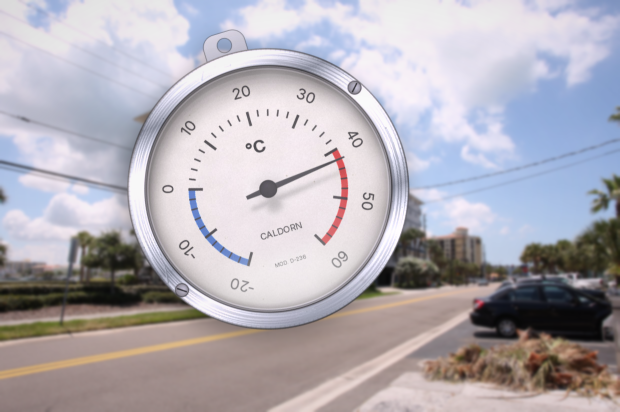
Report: **42** °C
